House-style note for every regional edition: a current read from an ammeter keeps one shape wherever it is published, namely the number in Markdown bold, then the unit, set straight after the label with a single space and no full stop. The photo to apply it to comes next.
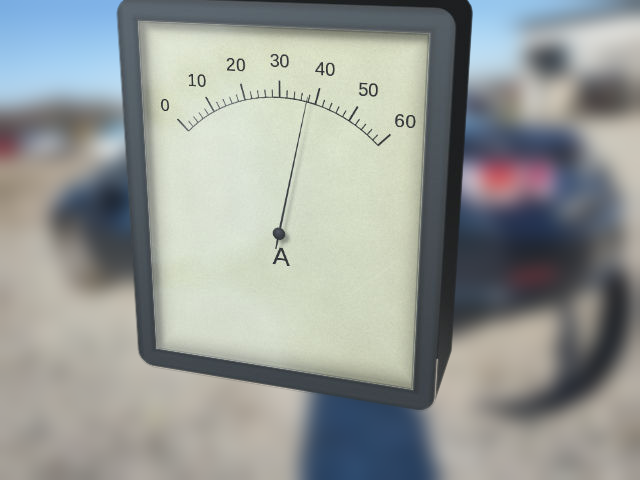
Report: **38** A
